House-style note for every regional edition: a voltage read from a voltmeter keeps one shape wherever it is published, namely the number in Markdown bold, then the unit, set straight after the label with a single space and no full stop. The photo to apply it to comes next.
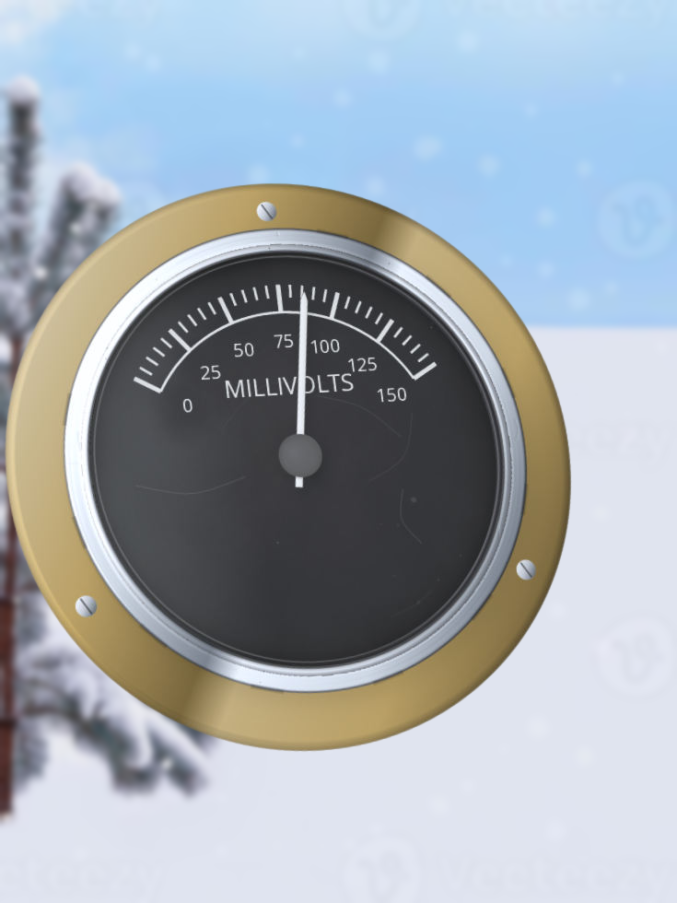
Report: **85** mV
